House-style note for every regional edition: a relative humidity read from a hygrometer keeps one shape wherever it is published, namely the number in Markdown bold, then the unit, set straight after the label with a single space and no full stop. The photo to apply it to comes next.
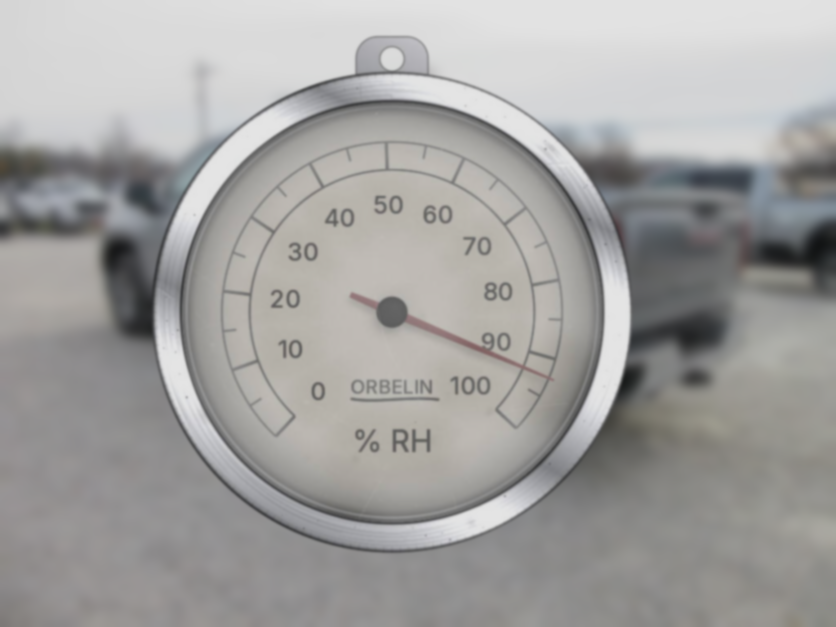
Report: **92.5** %
